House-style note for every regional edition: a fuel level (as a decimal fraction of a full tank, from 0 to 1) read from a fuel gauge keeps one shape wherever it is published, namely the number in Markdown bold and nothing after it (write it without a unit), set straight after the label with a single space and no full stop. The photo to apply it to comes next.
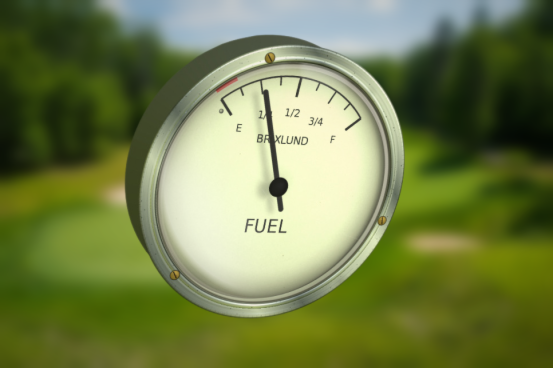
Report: **0.25**
